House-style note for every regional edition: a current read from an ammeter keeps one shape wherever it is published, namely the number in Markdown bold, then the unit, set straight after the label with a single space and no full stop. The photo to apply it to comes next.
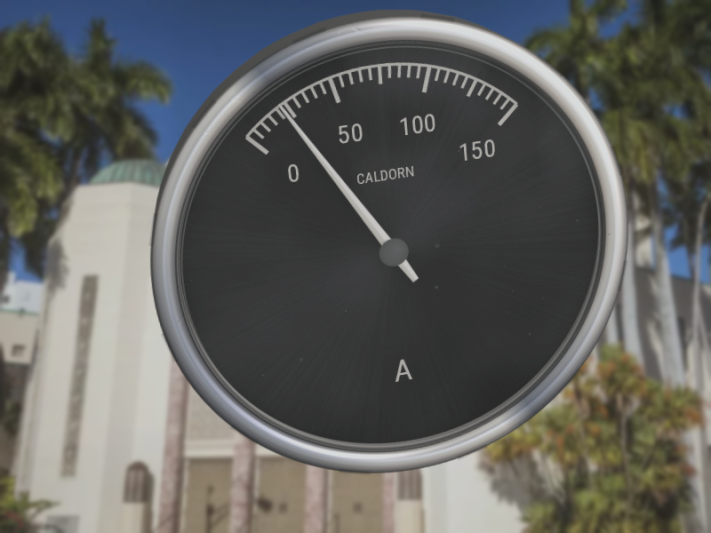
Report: **22.5** A
